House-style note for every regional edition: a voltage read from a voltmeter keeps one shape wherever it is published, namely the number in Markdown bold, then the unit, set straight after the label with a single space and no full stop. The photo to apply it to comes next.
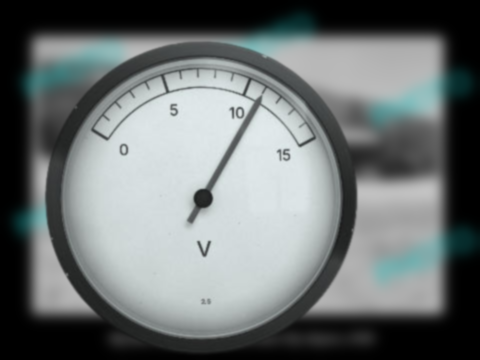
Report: **11** V
